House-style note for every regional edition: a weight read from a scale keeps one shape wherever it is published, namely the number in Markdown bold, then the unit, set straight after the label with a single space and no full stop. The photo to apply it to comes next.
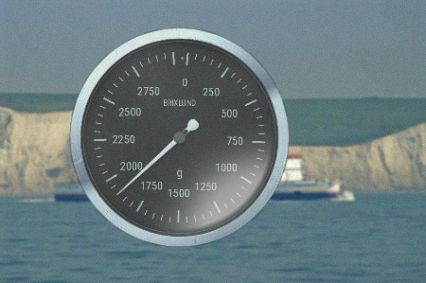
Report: **1900** g
